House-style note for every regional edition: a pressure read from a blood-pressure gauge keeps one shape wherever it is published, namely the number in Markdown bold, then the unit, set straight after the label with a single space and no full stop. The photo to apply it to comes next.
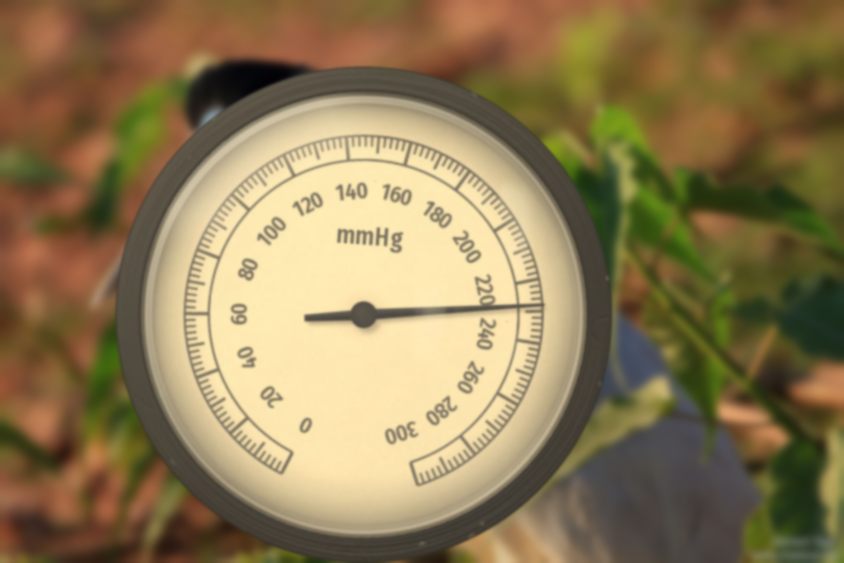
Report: **228** mmHg
